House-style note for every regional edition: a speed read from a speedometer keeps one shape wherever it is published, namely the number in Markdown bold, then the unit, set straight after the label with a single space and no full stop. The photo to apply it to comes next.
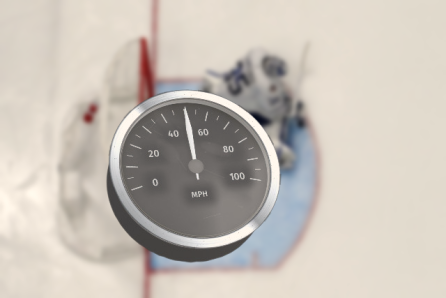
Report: **50** mph
